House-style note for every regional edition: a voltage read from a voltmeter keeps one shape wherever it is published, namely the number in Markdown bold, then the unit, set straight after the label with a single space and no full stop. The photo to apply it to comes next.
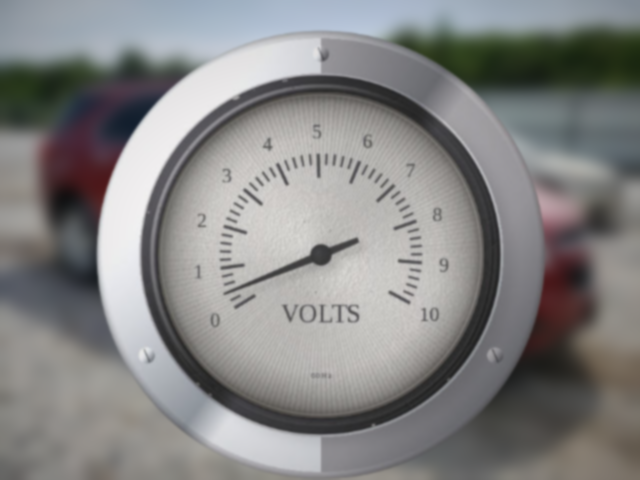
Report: **0.4** V
